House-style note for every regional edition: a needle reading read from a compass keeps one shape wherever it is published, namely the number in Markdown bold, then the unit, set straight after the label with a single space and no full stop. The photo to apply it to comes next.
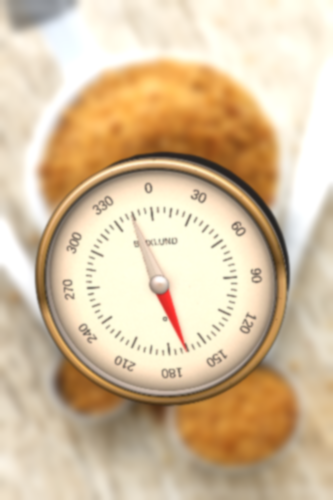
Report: **165** °
